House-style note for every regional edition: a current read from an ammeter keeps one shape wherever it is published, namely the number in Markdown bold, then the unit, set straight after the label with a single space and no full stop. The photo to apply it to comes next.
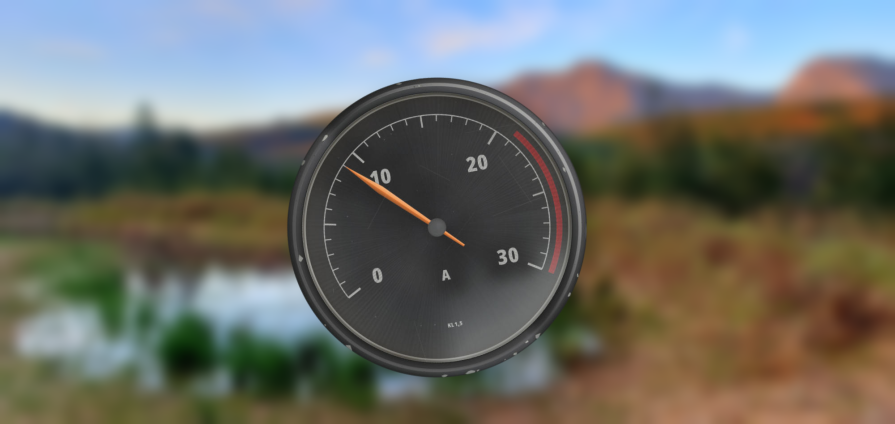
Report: **9** A
